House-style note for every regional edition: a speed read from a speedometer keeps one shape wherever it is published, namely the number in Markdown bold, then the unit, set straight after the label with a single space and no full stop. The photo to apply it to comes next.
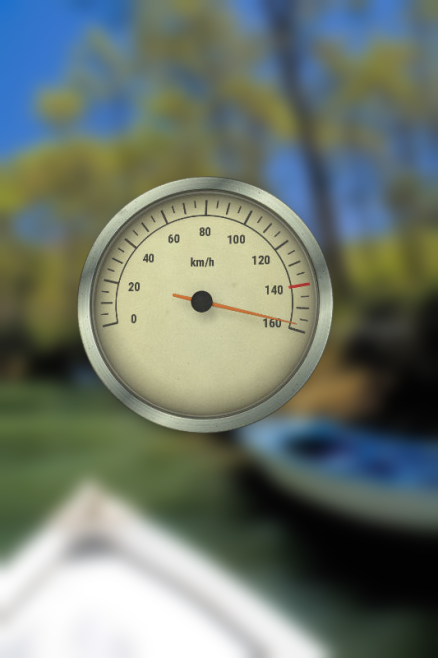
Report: **157.5** km/h
